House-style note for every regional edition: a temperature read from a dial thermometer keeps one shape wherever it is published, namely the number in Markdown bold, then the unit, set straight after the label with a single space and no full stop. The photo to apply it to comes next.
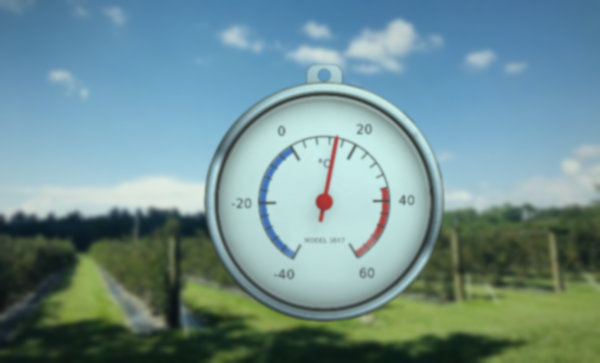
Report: **14** °C
